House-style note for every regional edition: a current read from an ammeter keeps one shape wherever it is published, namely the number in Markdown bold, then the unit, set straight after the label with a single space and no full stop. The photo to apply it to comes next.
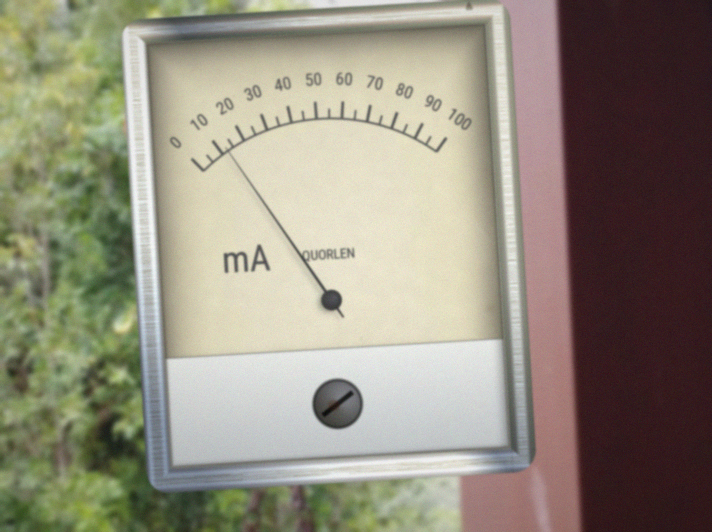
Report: **12.5** mA
